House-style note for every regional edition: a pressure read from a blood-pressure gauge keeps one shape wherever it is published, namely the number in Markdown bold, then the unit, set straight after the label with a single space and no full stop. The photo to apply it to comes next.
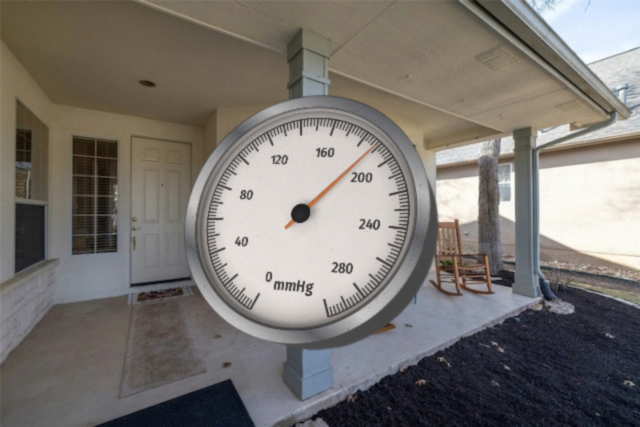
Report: **190** mmHg
